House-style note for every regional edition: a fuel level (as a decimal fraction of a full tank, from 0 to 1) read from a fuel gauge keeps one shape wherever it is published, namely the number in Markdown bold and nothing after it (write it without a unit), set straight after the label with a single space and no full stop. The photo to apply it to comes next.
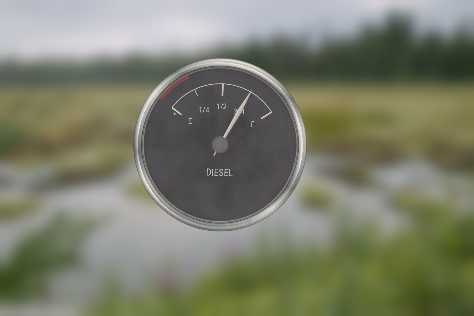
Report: **0.75**
